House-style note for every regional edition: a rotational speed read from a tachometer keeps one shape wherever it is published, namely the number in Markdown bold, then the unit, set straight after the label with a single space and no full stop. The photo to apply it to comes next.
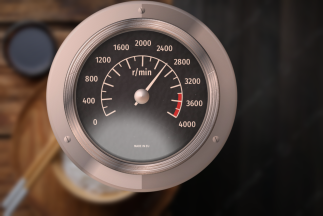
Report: **2600** rpm
